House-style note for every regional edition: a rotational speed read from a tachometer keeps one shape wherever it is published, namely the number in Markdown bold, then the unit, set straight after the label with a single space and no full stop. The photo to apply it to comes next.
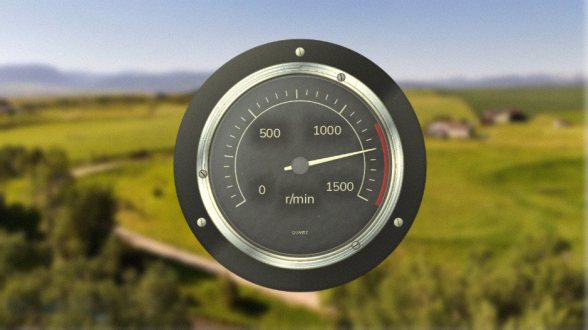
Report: **1250** rpm
